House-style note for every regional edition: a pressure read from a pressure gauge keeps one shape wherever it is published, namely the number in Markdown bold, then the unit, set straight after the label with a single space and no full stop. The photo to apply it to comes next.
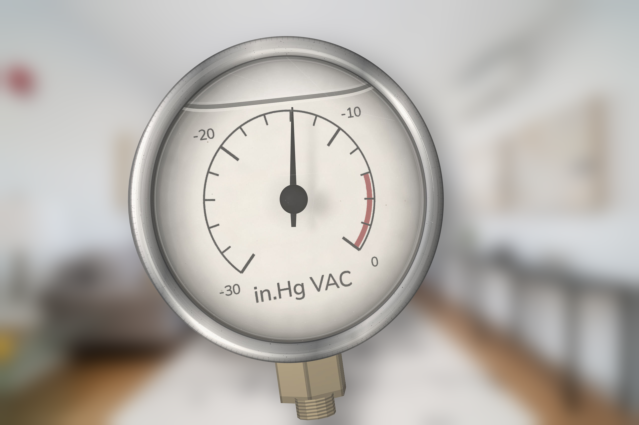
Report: **-14** inHg
